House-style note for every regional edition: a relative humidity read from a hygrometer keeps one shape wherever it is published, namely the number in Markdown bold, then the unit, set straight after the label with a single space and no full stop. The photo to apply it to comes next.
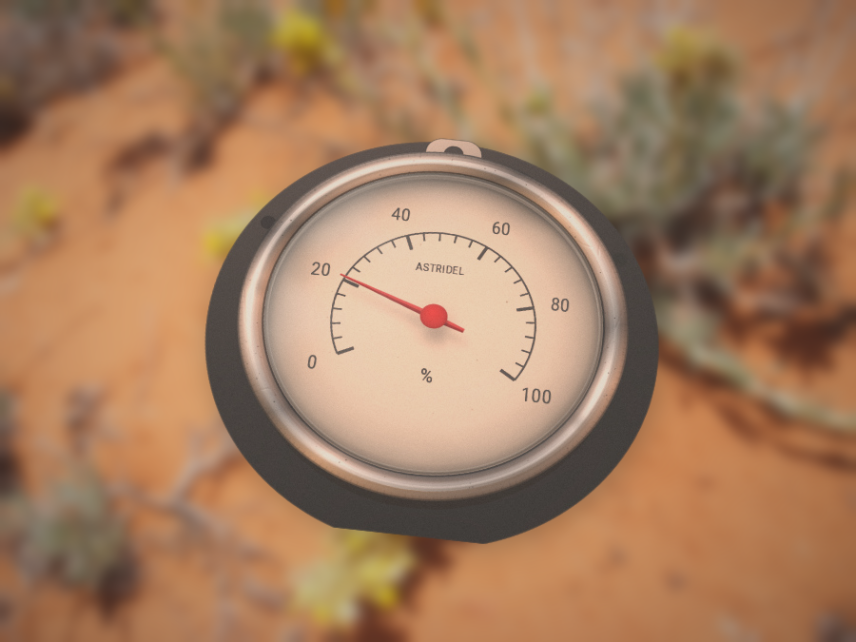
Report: **20** %
